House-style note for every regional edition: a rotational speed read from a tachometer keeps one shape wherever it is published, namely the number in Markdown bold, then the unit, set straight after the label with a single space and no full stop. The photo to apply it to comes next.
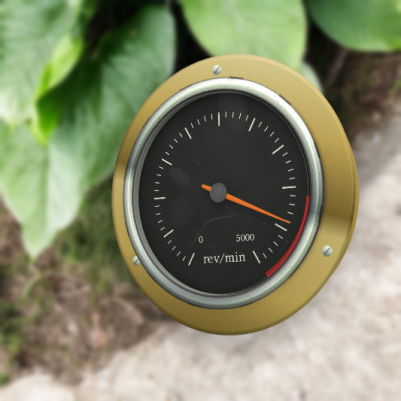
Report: **4400** rpm
